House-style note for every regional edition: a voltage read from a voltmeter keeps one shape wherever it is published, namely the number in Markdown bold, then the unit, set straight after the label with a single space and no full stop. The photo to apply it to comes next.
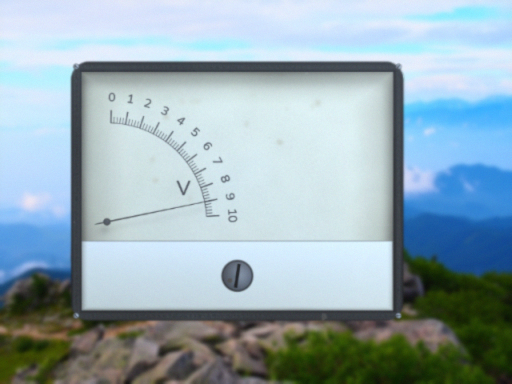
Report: **9** V
